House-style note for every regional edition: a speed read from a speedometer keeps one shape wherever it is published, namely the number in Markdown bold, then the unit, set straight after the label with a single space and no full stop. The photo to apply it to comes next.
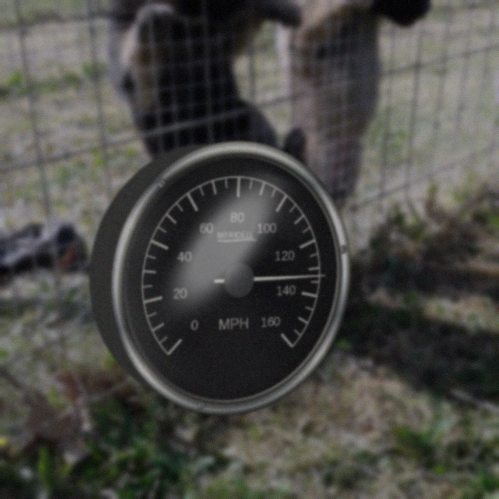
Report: **132.5** mph
